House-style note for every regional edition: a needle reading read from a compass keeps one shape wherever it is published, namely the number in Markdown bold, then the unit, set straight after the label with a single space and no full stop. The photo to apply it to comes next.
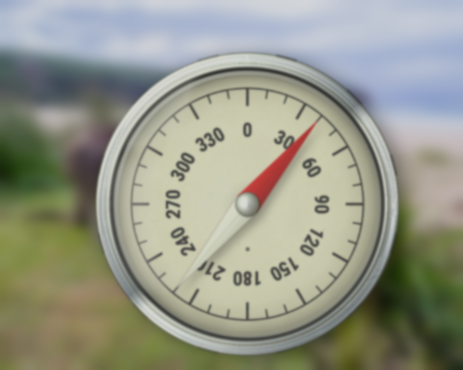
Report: **40** °
